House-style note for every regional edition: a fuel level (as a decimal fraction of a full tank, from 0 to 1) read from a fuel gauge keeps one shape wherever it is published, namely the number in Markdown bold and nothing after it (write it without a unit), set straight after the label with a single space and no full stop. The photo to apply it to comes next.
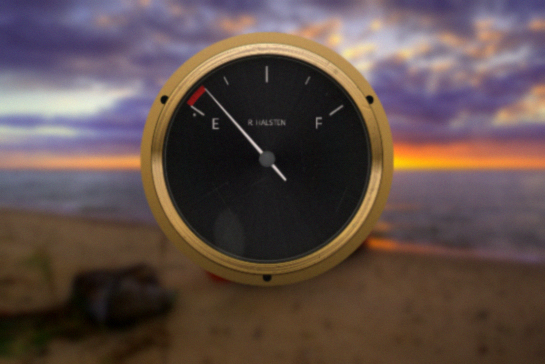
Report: **0.125**
